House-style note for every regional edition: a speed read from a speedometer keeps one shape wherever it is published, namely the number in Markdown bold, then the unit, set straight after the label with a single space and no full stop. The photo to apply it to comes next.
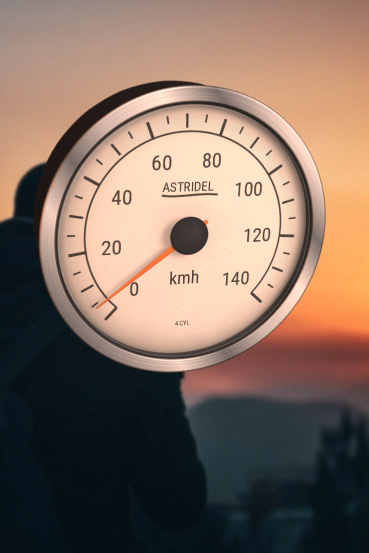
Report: **5** km/h
